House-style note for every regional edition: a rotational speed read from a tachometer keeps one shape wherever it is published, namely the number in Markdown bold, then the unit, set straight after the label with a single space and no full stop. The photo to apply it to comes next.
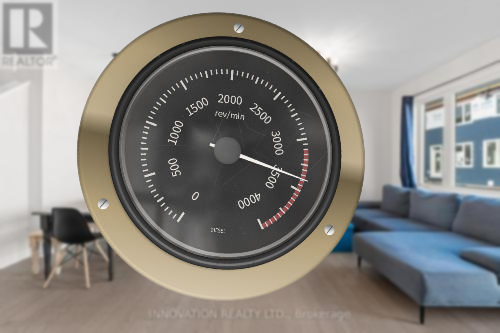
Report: **3400** rpm
